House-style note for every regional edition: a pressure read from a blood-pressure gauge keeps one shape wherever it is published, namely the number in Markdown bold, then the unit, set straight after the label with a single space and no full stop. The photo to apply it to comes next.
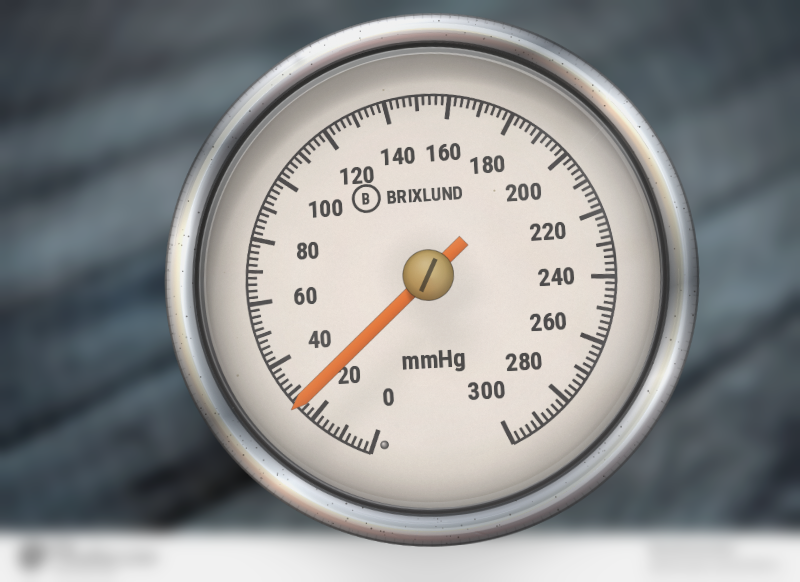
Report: **26** mmHg
